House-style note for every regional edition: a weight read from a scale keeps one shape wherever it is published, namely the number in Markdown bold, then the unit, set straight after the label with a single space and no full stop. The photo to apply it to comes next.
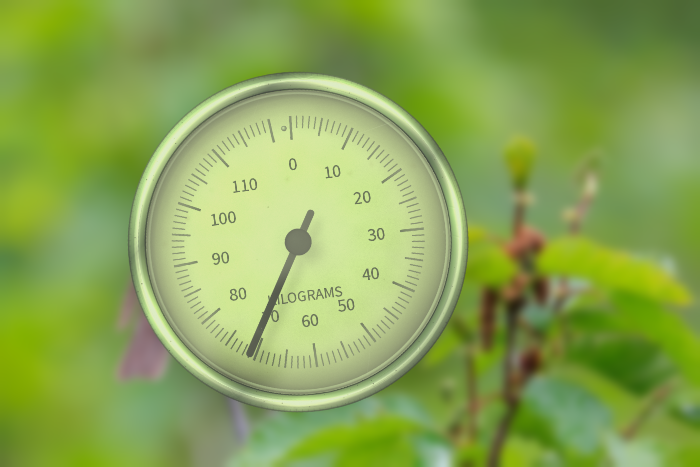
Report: **71** kg
